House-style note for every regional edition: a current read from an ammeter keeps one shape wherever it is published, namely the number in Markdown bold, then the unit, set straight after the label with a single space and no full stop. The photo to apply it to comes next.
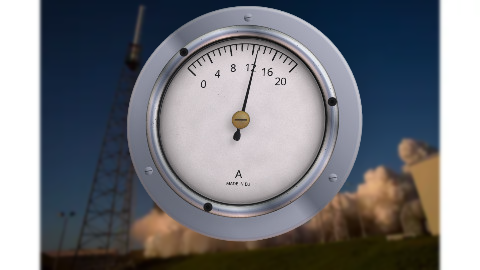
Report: **13** A
